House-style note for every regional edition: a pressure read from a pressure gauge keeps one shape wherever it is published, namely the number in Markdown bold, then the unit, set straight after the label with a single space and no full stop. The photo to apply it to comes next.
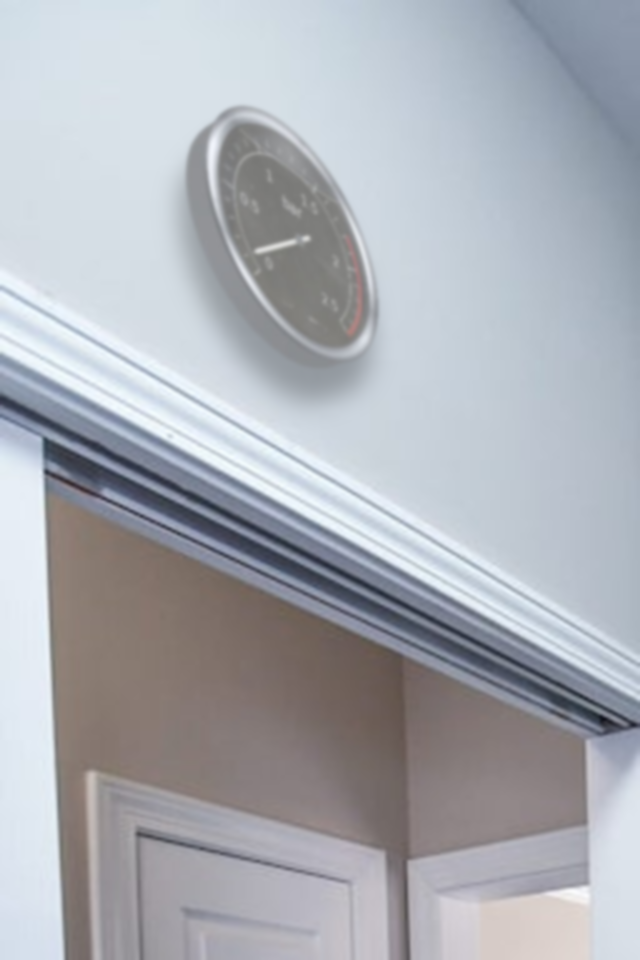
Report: **0.1** bar
